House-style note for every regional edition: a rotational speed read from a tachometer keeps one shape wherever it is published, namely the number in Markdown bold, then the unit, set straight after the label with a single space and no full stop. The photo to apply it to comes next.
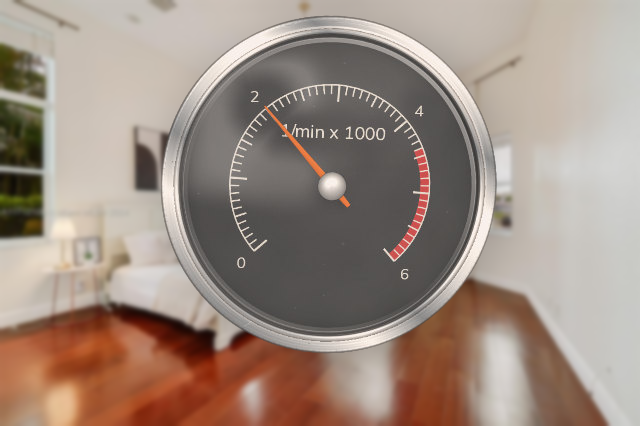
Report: **2000** rpm
